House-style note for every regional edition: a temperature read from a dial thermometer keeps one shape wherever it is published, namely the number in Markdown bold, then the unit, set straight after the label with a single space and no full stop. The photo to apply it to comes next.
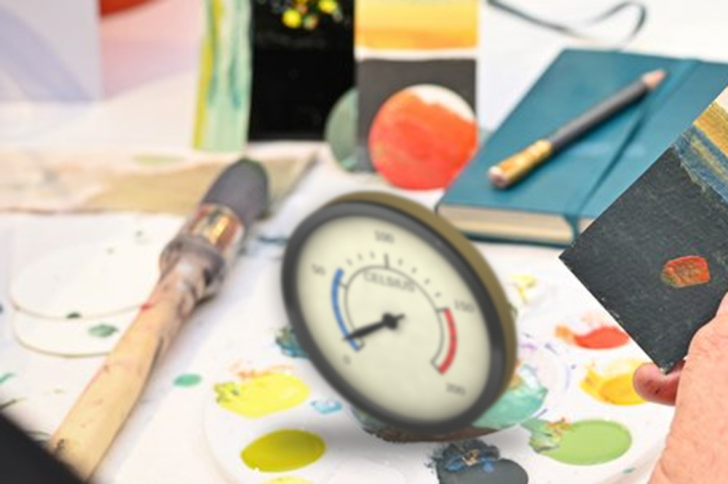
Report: **10** °C
